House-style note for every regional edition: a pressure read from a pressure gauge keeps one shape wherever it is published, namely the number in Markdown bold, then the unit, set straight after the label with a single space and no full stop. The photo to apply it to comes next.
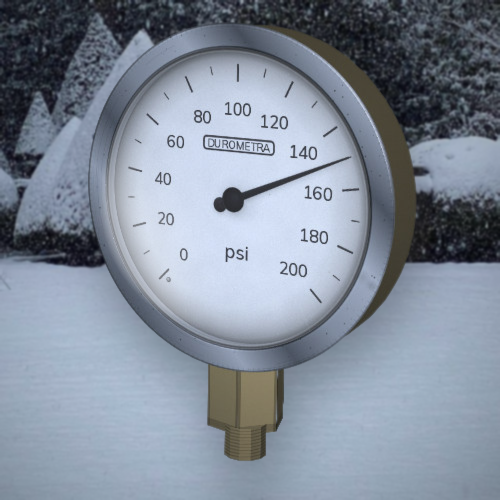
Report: **150** psi
